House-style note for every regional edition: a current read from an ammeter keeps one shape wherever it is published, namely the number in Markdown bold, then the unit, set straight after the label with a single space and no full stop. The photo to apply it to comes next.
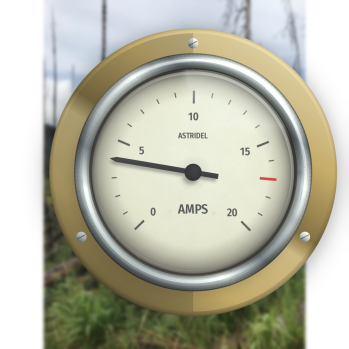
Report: **4** A
